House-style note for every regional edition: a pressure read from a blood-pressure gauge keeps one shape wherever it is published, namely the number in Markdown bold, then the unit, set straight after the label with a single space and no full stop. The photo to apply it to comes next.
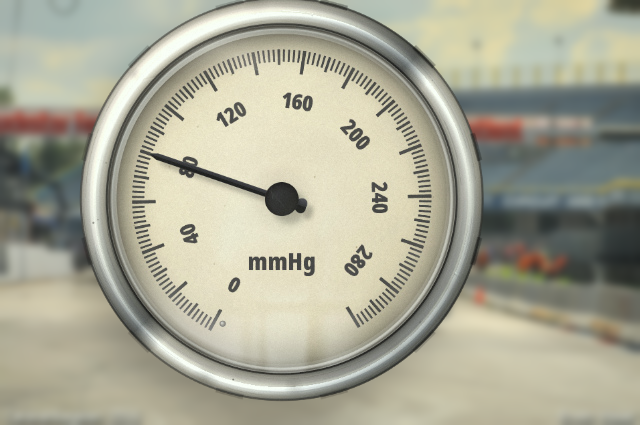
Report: **80** mmHg
